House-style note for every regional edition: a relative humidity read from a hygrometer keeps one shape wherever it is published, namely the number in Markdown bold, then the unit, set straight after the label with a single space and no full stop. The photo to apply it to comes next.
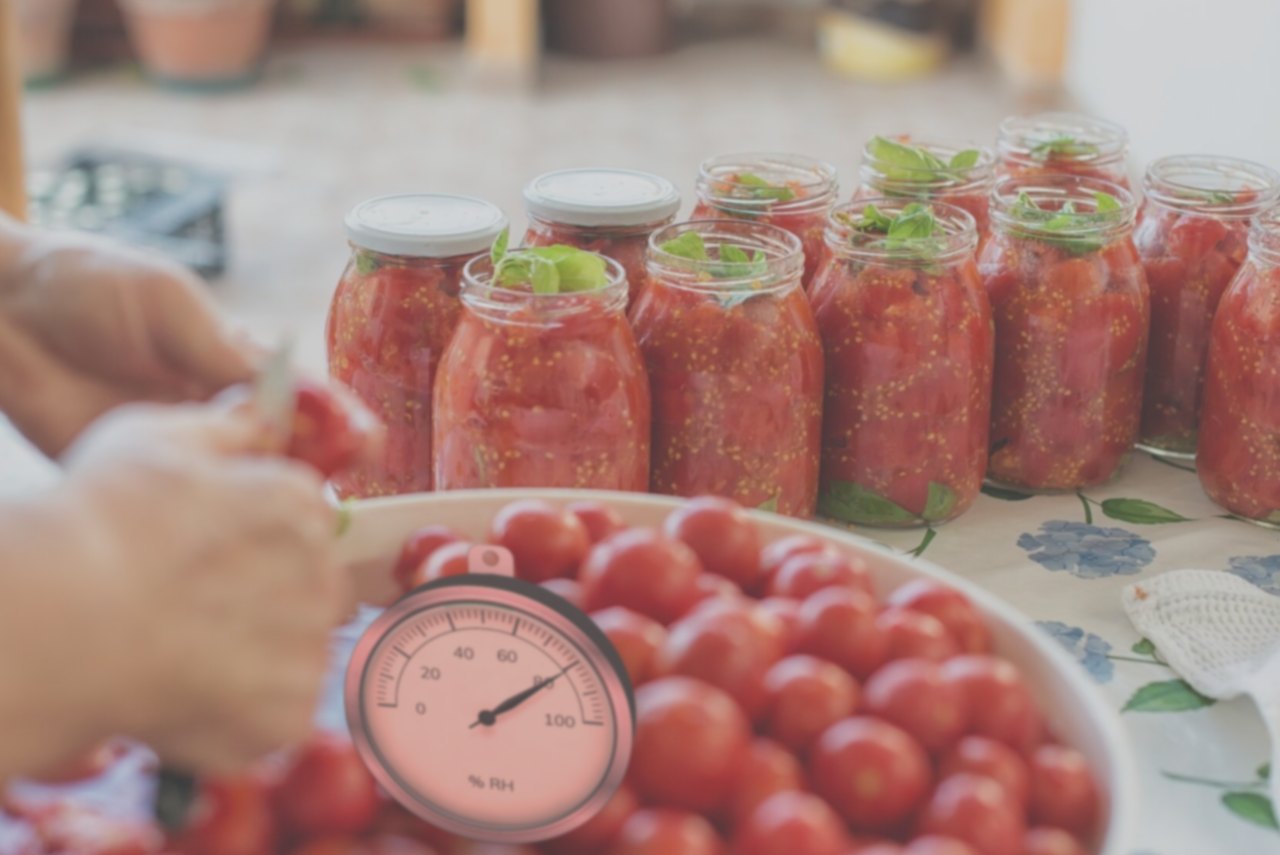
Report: **80** %
